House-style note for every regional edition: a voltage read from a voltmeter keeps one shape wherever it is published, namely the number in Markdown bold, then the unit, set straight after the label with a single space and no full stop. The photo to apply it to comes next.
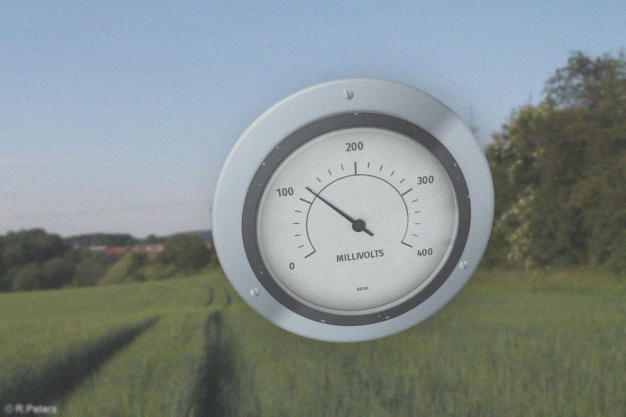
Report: **120** mV
